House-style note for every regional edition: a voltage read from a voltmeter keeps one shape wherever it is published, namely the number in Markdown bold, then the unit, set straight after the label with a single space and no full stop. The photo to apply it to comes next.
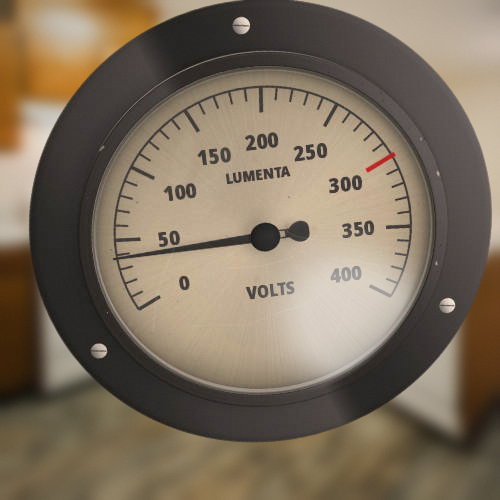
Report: **40** V
